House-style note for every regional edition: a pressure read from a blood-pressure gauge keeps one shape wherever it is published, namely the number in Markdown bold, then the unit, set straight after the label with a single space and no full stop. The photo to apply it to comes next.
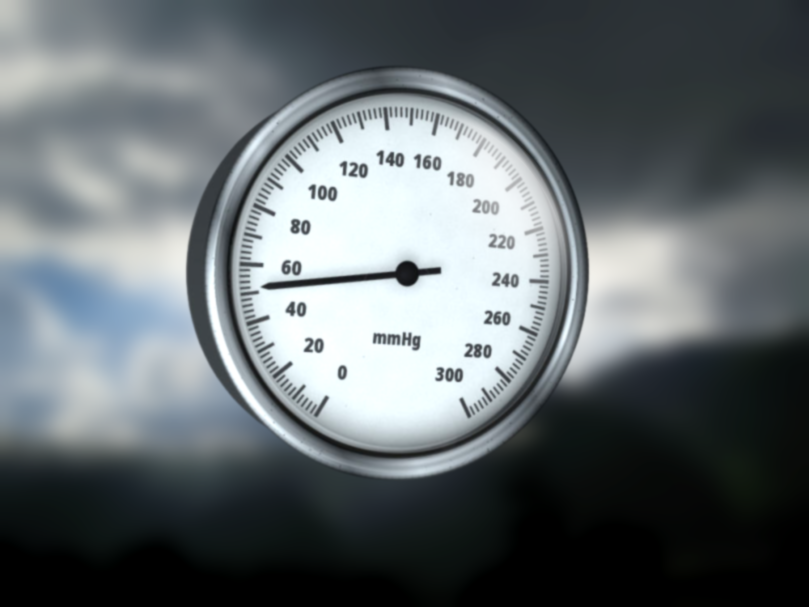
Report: **52** mmHg
